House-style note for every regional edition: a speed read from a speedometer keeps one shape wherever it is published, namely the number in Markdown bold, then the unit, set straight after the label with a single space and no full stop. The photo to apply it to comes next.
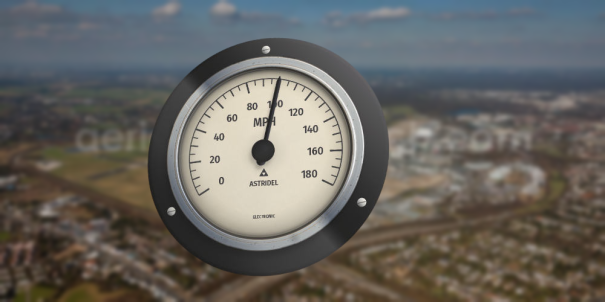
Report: **100** mph
